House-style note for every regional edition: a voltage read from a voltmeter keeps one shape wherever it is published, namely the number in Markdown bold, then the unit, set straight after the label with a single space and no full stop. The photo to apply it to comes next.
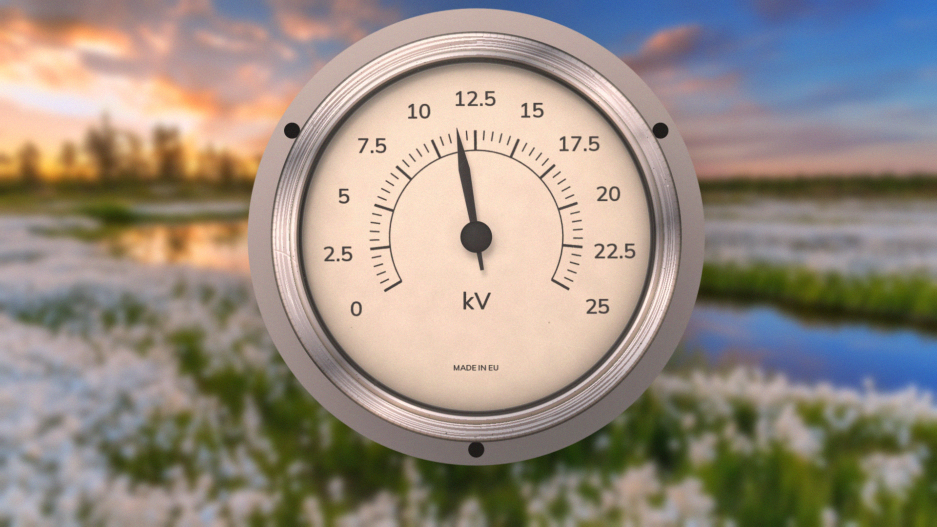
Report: **11.5** kV
